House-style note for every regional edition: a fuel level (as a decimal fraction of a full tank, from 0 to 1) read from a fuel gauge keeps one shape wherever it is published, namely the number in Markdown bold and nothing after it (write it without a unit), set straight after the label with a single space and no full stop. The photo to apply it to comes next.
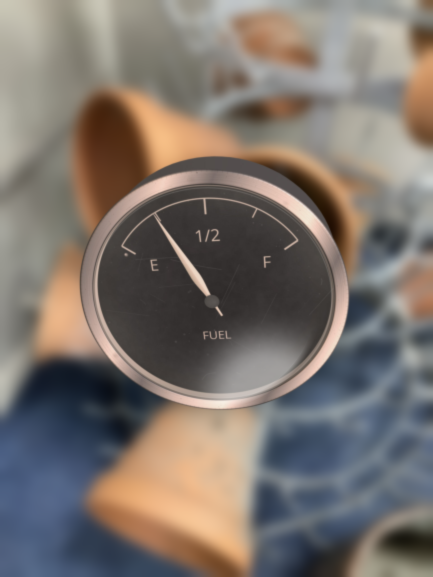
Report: **0.25**
